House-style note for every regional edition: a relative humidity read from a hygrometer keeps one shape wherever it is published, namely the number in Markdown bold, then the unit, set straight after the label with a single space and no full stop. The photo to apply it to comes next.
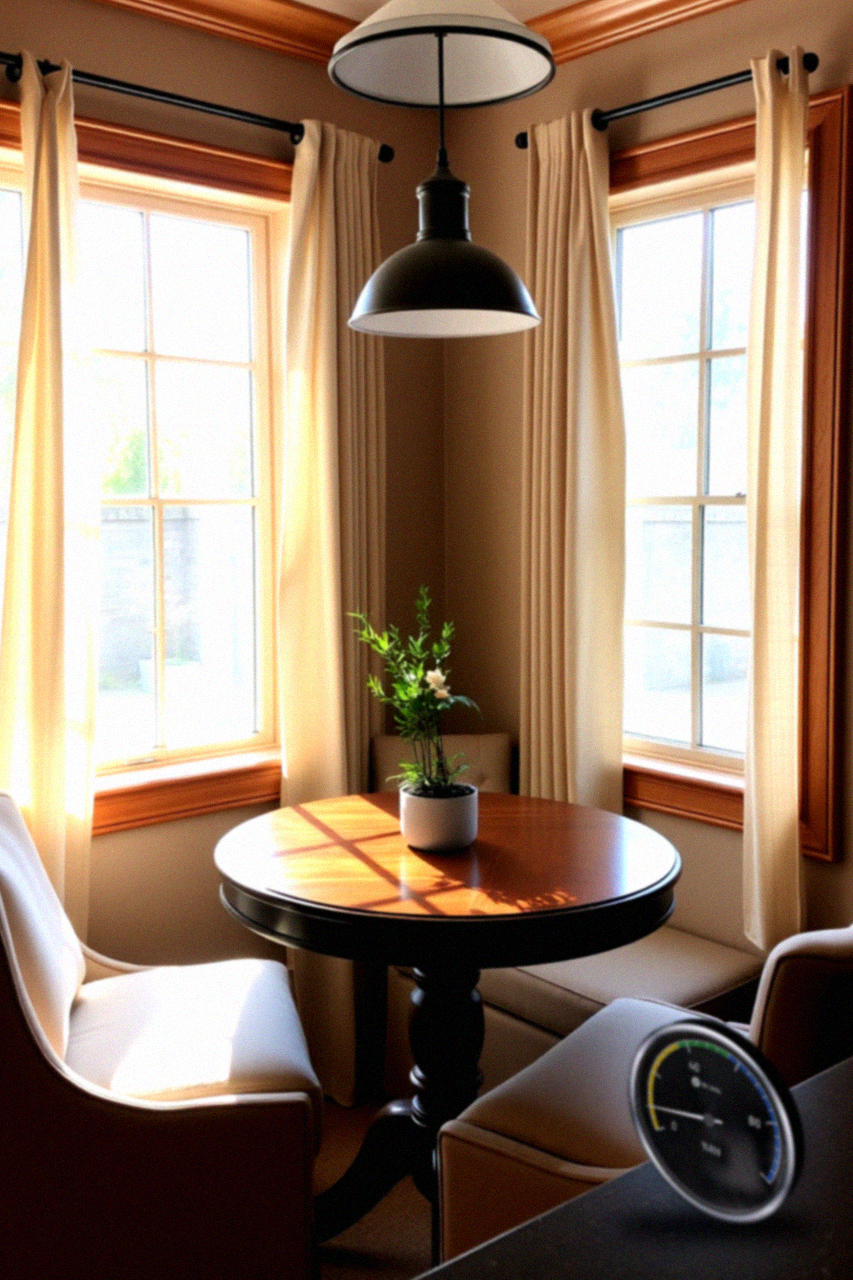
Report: **8** %
